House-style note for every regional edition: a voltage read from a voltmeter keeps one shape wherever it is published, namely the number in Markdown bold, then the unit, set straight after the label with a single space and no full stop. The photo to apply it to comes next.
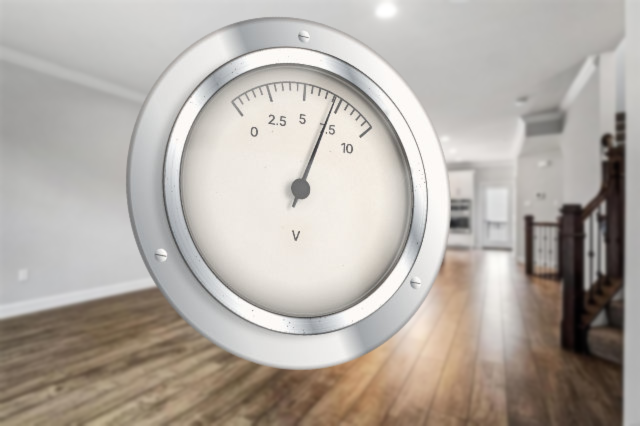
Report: **7** V
